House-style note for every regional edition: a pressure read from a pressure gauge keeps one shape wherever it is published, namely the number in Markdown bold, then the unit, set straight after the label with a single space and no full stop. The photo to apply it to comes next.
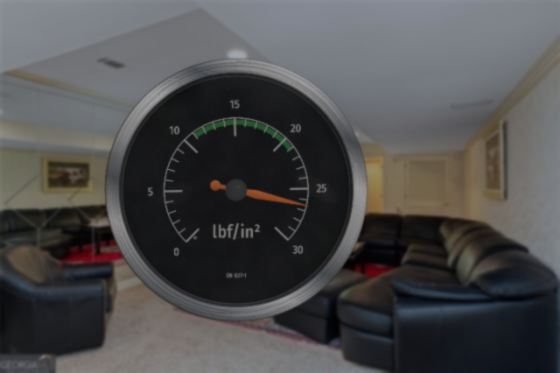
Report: **26.5** psi
